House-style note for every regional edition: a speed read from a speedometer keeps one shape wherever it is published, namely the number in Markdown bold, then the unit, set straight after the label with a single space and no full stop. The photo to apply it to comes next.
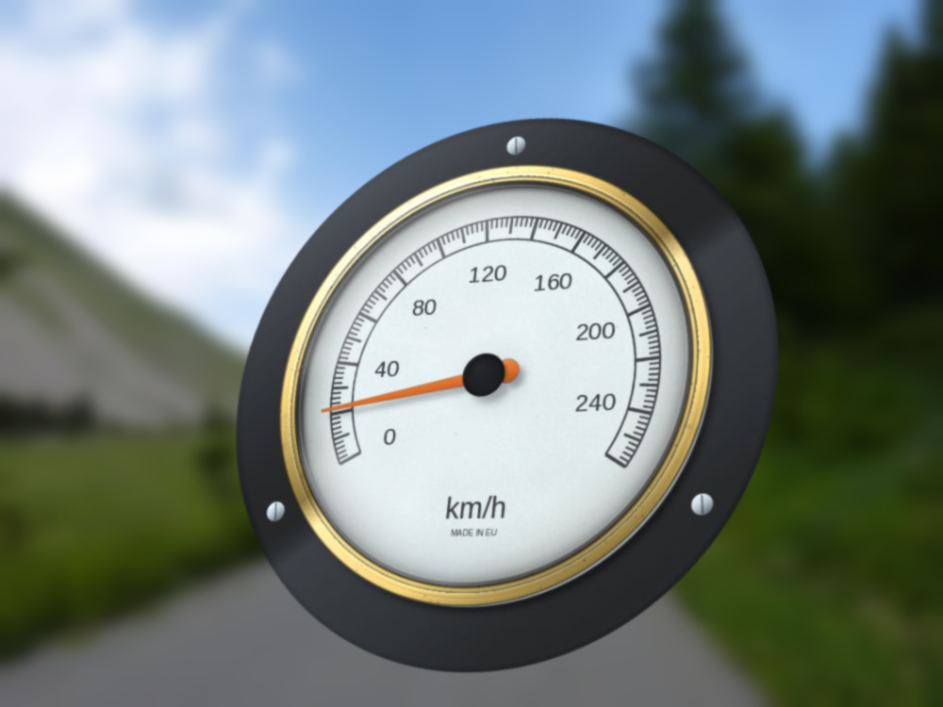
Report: **20** km/h
